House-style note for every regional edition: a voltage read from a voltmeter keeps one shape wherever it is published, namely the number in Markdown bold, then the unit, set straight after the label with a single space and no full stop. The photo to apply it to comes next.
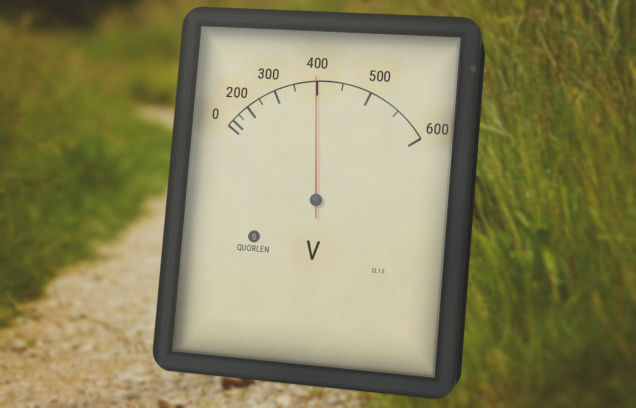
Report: **400** V
